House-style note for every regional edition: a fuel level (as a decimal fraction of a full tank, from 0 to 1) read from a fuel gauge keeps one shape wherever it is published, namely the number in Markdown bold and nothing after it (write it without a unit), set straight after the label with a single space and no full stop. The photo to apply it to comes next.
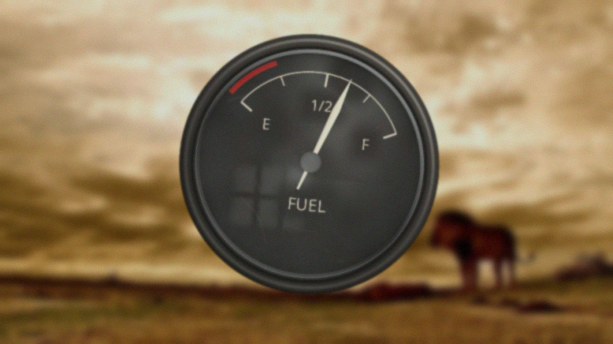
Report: **0.625**
